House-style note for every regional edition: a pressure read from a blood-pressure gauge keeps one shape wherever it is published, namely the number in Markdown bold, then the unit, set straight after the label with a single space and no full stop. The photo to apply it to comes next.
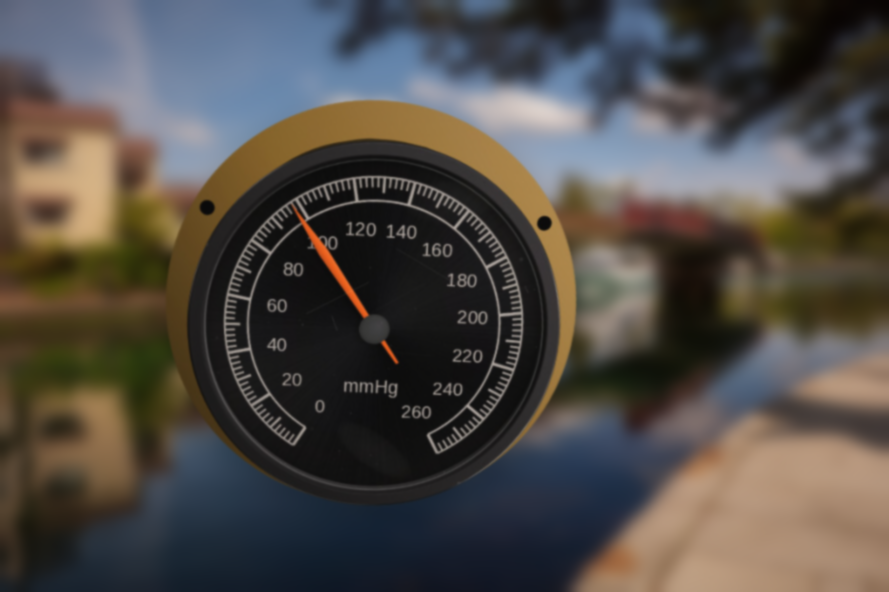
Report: **98** mmHg
